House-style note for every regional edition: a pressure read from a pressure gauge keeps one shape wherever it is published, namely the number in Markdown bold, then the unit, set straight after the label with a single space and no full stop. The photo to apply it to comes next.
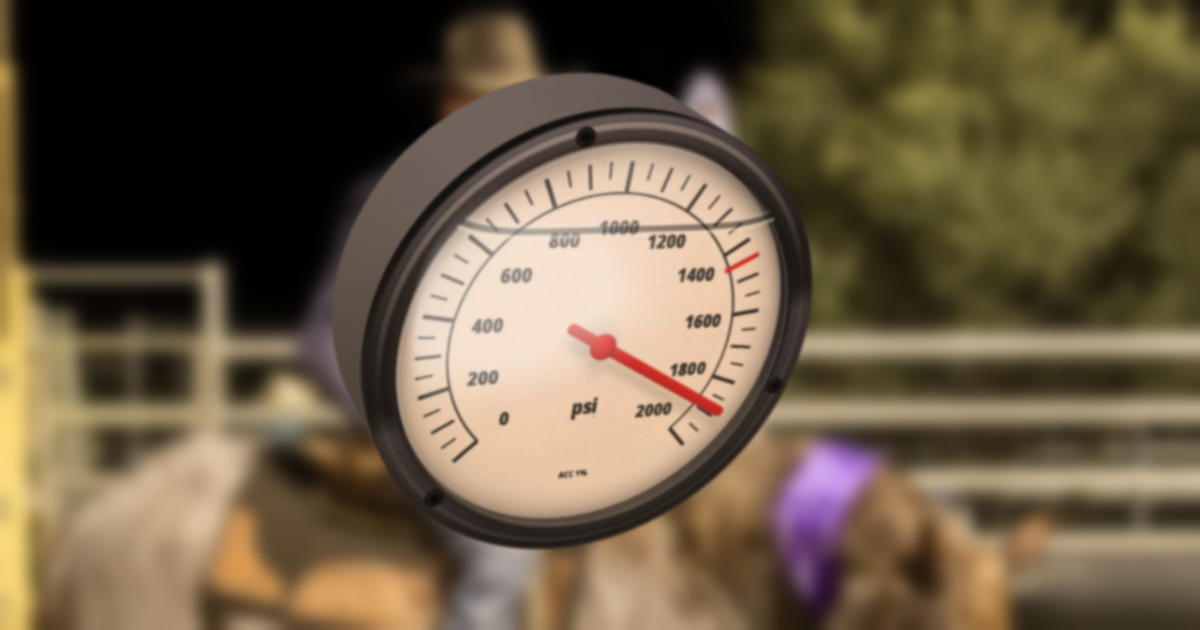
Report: **1875** psi
